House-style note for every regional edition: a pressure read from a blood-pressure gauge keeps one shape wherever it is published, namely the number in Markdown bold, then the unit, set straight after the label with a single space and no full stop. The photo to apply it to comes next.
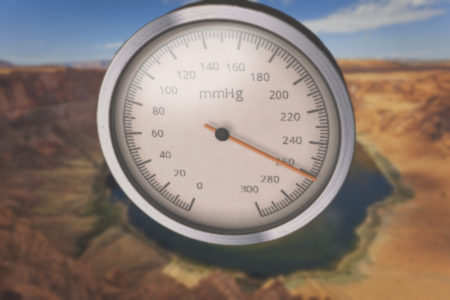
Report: **260** mmHg
